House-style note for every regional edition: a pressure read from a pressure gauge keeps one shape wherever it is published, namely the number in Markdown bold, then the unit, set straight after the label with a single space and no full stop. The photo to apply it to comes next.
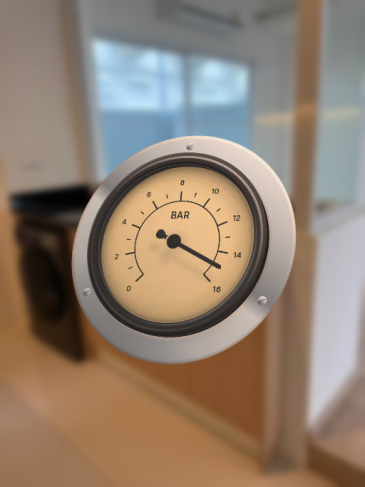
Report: **15** bar
